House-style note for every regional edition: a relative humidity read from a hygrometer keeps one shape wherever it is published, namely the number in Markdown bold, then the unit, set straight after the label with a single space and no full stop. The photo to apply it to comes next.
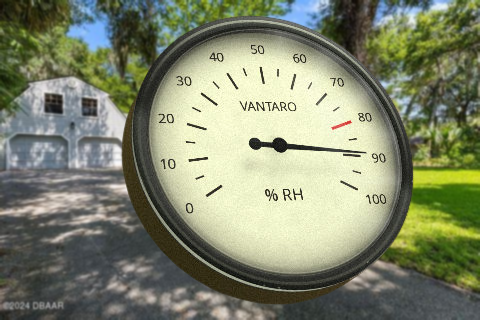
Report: **90** %
